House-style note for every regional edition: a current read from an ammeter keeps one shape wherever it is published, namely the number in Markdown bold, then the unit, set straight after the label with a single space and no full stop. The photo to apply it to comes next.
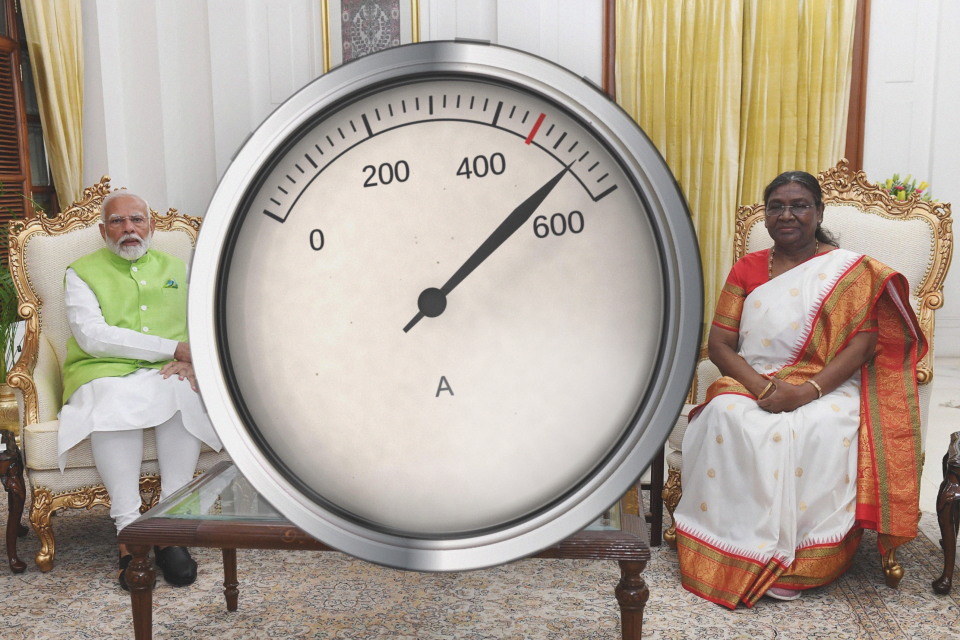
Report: **540** A
